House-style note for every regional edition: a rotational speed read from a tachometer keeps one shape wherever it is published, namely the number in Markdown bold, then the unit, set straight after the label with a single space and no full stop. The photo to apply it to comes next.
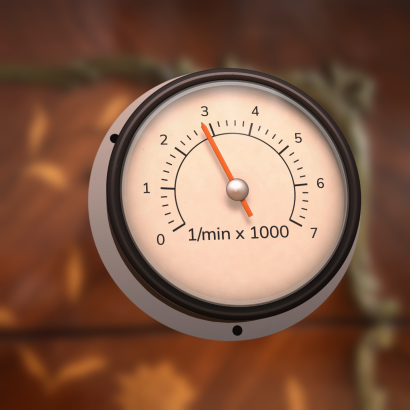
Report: **2800** rpm
